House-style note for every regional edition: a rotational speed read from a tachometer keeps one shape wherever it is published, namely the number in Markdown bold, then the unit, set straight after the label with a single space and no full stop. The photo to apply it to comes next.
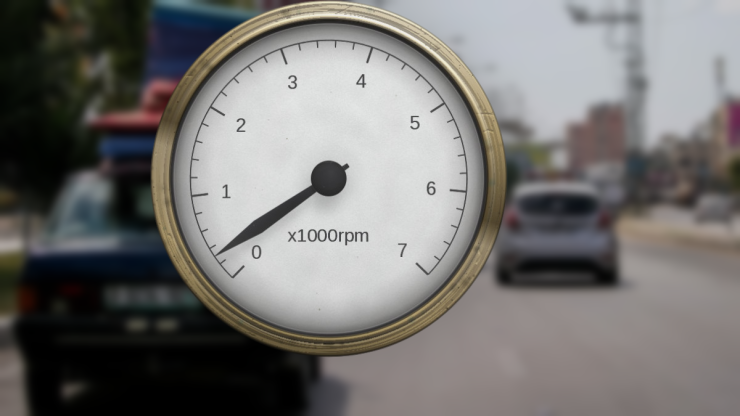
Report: **300** rpm
